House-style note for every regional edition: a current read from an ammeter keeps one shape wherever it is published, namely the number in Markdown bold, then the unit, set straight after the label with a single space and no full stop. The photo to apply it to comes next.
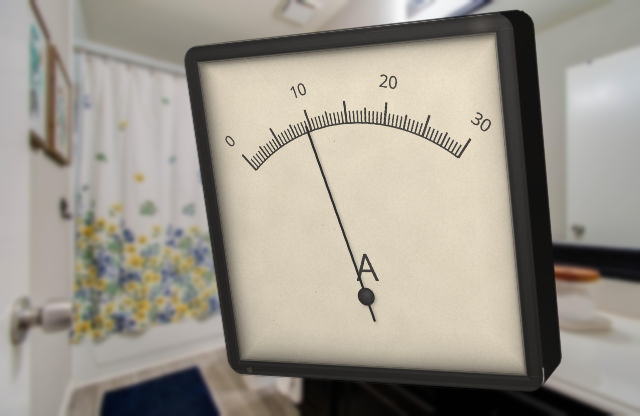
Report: **10** A
